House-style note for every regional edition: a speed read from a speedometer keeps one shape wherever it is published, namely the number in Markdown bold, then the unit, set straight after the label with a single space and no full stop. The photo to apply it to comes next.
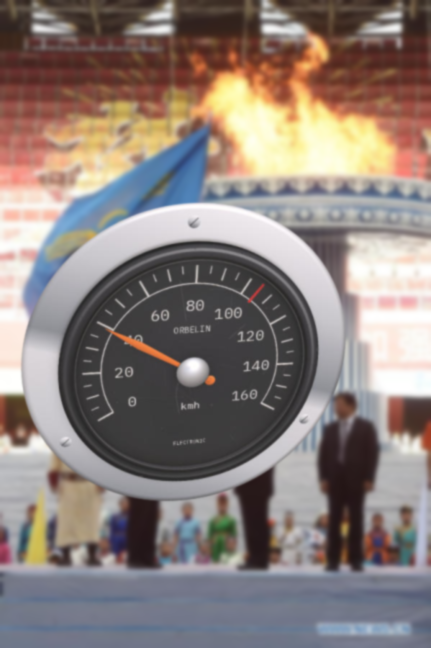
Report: **40** km/h
